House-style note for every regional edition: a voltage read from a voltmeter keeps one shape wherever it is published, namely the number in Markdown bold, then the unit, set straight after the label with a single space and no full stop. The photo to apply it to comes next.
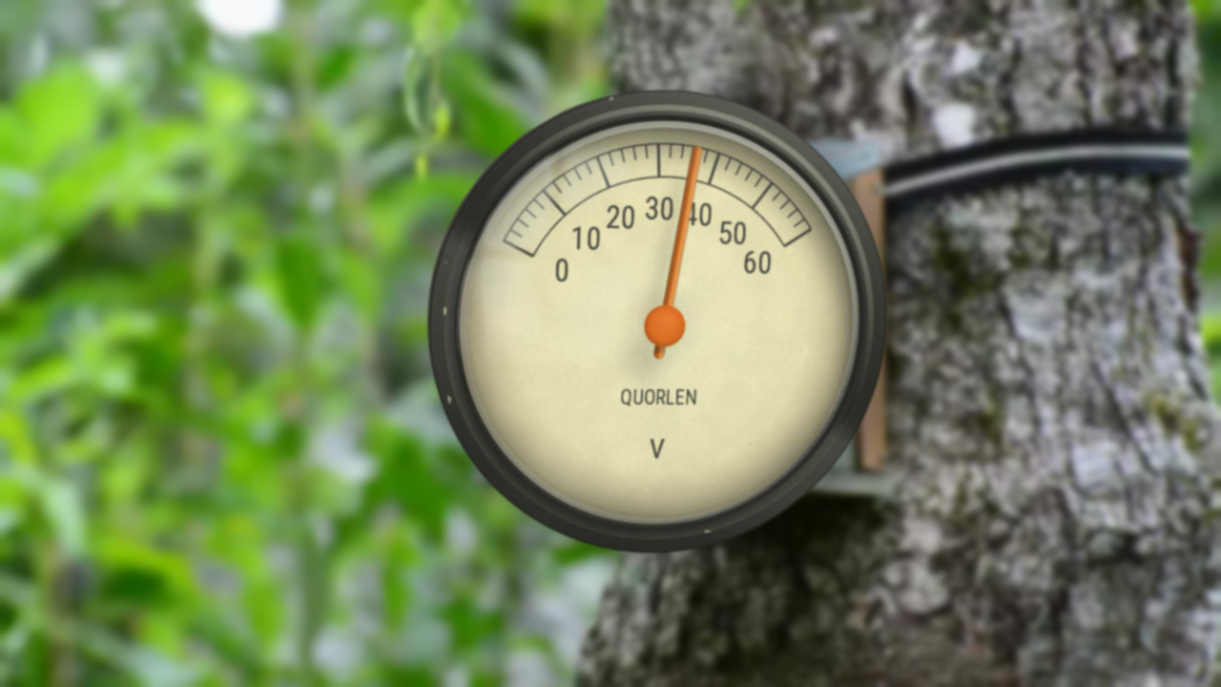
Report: **36** V
